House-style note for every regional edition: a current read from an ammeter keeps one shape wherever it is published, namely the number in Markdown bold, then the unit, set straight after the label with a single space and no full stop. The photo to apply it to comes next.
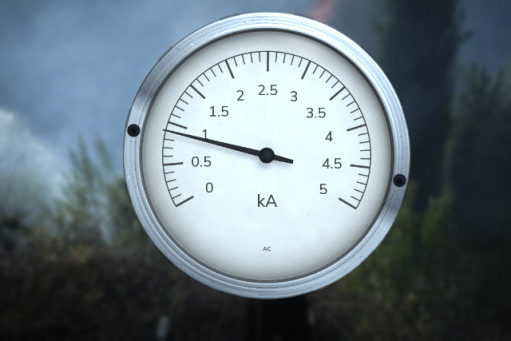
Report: **0.9** kA
